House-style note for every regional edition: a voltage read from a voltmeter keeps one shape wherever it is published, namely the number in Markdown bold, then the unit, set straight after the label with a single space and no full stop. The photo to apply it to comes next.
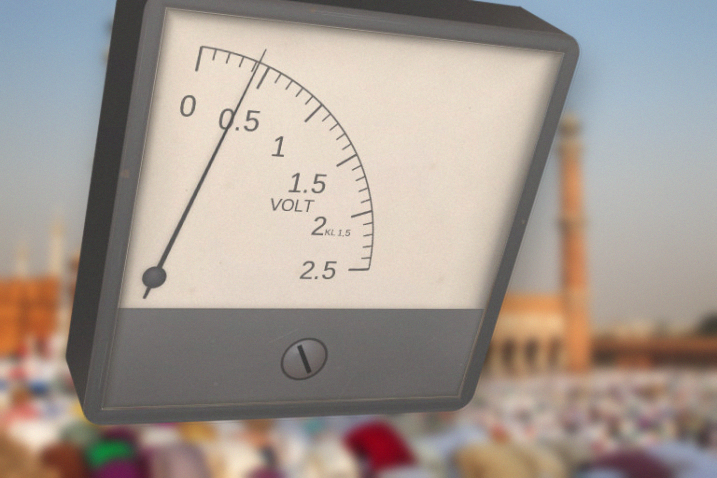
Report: **0.4** V
